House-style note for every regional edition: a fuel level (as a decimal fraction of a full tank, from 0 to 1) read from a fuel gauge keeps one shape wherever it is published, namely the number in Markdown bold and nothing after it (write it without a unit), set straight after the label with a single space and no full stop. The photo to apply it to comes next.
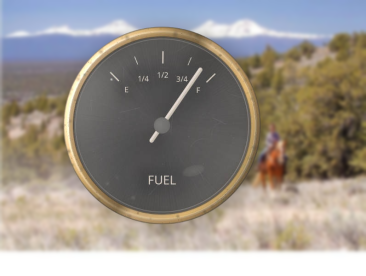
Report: **0.875**
